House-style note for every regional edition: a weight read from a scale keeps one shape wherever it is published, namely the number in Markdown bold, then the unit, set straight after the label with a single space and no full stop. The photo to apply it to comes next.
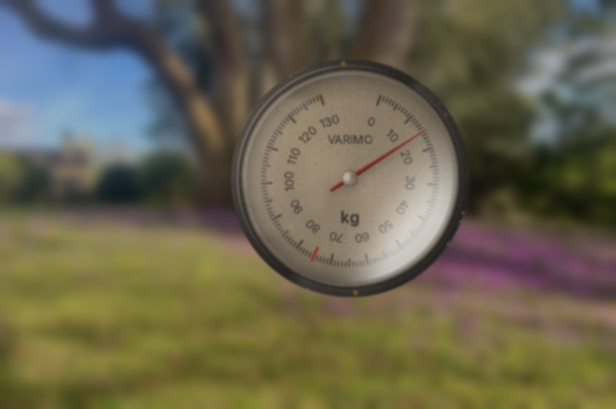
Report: **15** kg
